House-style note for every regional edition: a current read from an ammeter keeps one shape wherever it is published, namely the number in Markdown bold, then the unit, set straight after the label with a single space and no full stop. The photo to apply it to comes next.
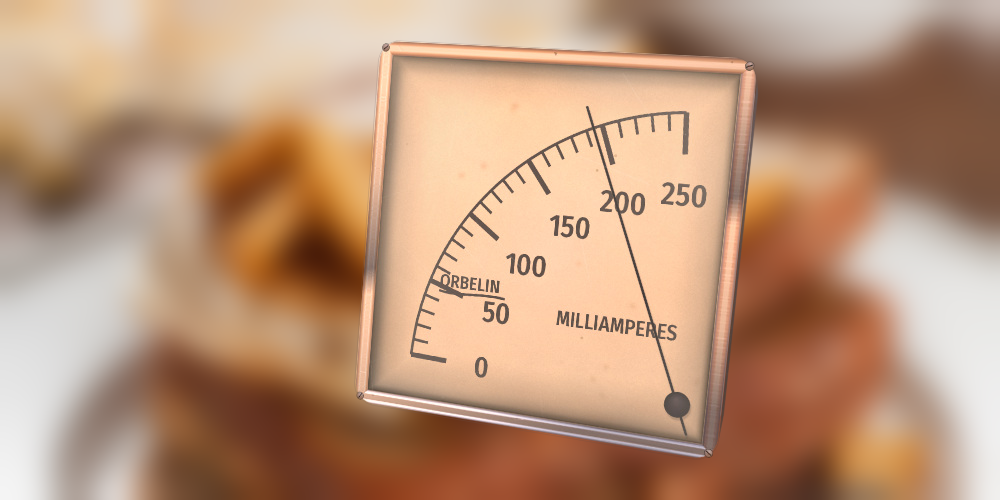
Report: **195** mA
